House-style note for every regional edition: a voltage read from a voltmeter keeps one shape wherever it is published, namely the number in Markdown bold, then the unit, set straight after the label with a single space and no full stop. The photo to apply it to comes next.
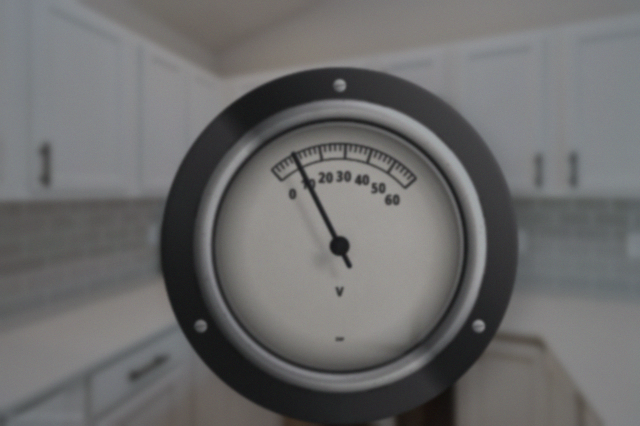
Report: **10** V
